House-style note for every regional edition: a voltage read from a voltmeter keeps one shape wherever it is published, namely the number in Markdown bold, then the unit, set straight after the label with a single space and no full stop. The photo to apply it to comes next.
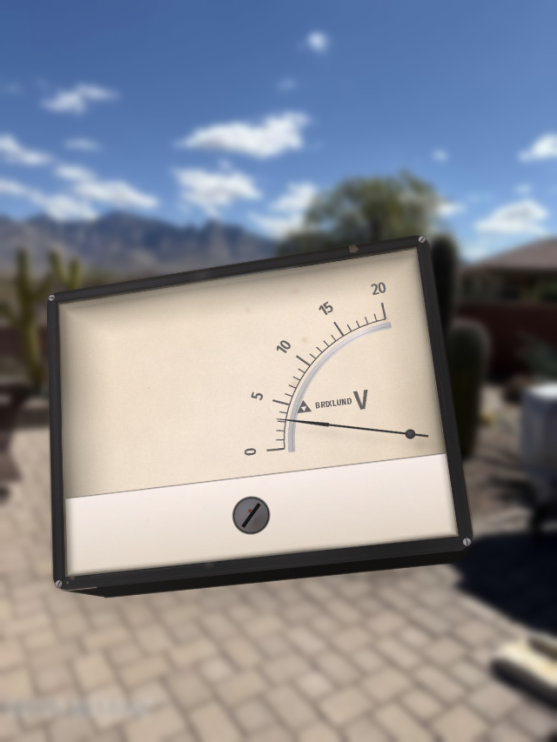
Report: **3** V
